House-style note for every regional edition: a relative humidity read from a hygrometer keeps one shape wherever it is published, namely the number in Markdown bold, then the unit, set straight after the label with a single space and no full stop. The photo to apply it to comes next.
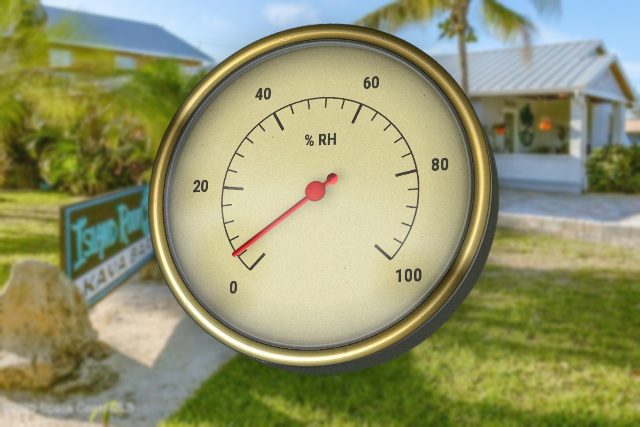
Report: **4** %
